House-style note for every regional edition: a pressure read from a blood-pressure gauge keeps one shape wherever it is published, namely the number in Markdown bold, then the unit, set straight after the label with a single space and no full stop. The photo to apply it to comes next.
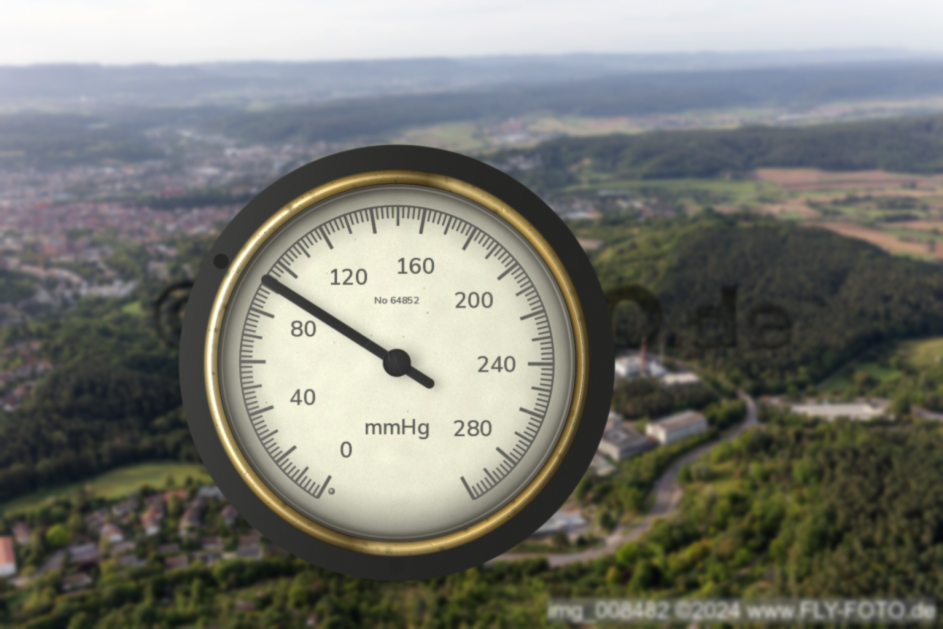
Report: **92** mmHg
